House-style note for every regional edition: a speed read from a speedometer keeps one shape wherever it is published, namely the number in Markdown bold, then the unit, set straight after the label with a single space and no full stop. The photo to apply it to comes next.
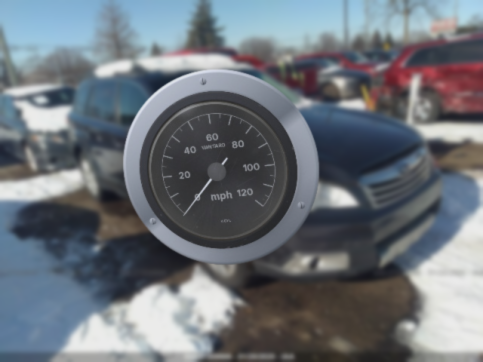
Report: **0** mph
